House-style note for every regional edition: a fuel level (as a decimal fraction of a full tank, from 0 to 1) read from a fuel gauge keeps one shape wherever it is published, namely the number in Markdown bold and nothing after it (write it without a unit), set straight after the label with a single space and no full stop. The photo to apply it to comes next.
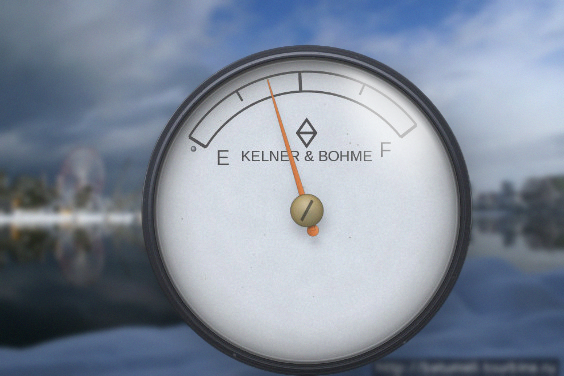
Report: **0.375**
